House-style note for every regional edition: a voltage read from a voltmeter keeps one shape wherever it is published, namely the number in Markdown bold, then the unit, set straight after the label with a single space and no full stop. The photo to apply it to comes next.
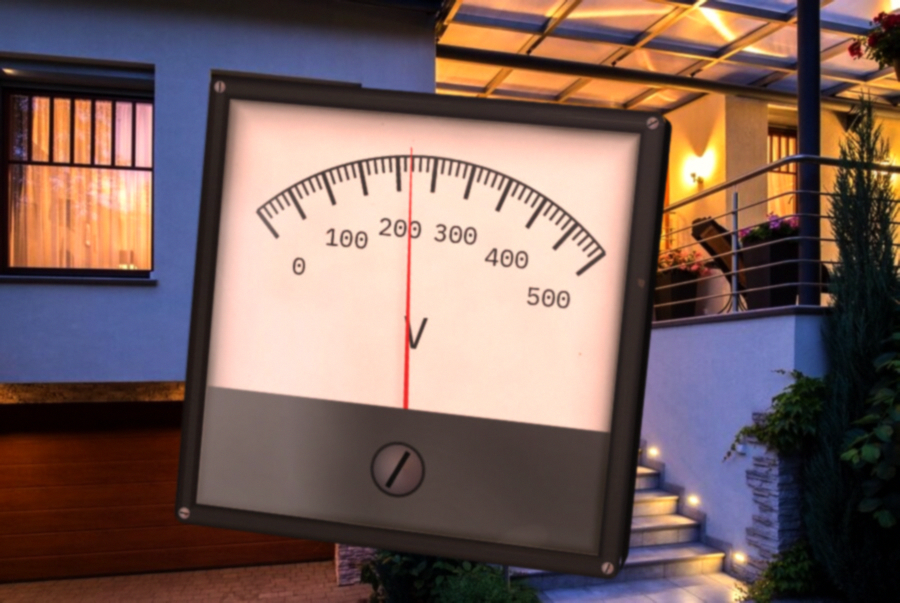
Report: **220** V
